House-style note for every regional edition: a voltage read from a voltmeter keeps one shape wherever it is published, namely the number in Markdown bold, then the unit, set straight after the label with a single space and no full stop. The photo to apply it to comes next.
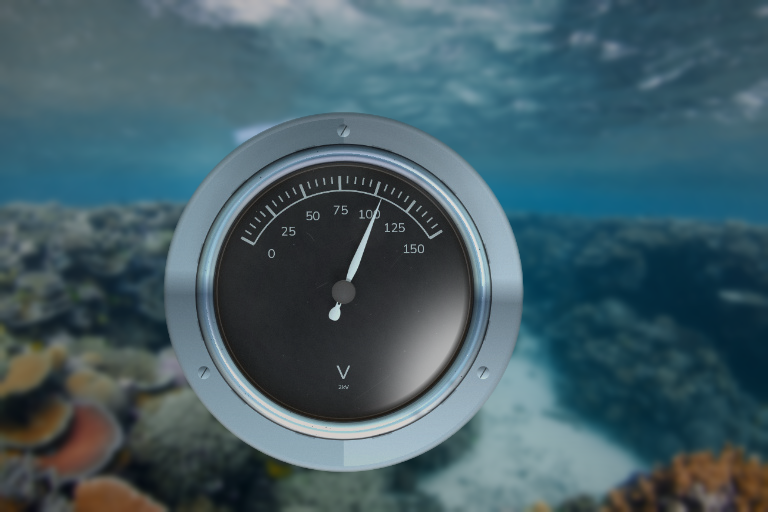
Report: **105** V
